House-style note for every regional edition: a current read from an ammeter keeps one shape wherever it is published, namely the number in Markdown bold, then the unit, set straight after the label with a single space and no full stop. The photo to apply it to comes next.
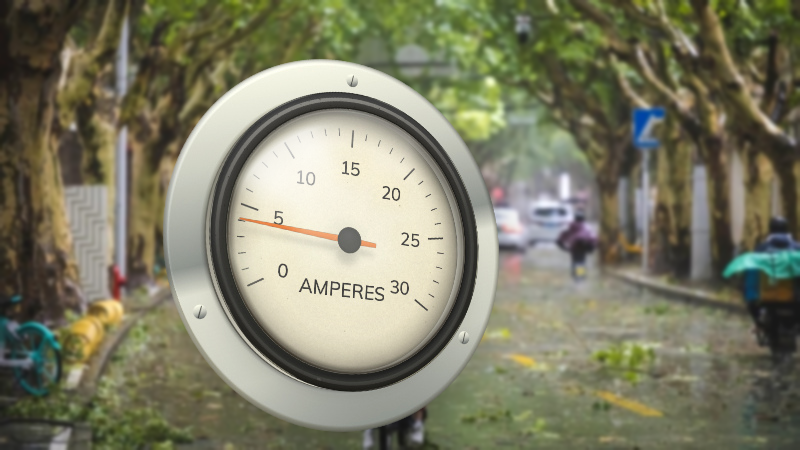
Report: **4** A
